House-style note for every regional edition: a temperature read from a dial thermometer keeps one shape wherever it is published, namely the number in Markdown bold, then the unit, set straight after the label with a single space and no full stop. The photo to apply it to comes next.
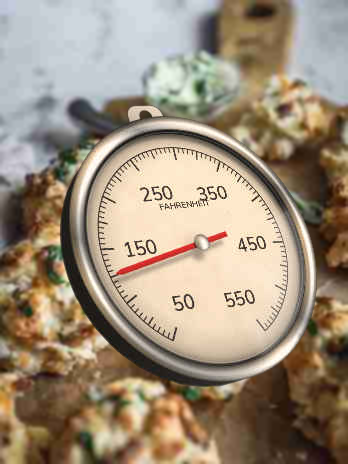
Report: **125** °F
